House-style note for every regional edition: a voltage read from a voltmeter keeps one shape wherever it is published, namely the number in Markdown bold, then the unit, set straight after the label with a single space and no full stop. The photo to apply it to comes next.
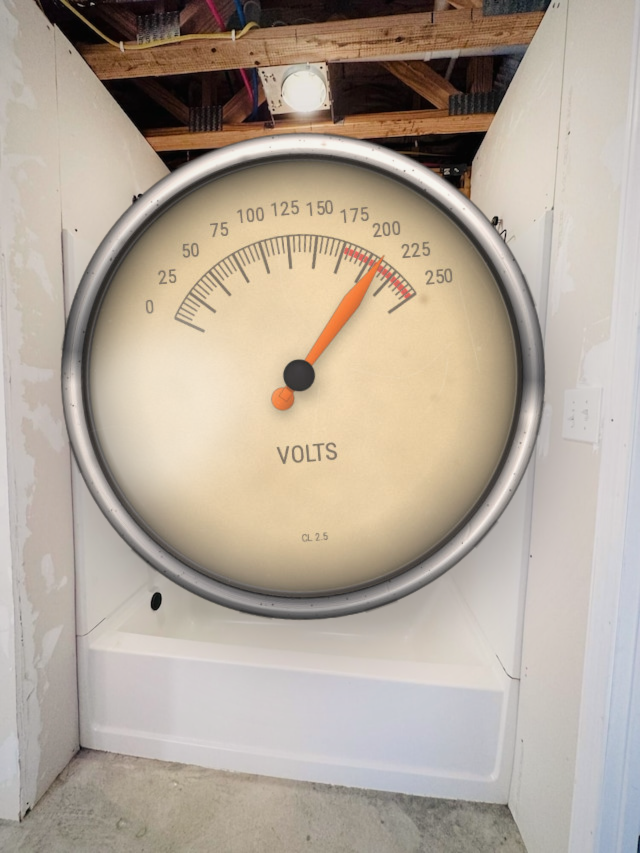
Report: **210** V
